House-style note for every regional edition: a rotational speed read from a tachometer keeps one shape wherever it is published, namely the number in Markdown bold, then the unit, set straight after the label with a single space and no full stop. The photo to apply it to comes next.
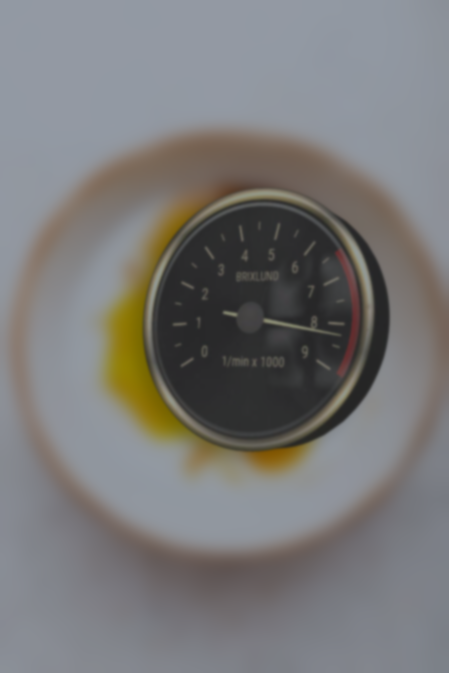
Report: **8250** rpm
